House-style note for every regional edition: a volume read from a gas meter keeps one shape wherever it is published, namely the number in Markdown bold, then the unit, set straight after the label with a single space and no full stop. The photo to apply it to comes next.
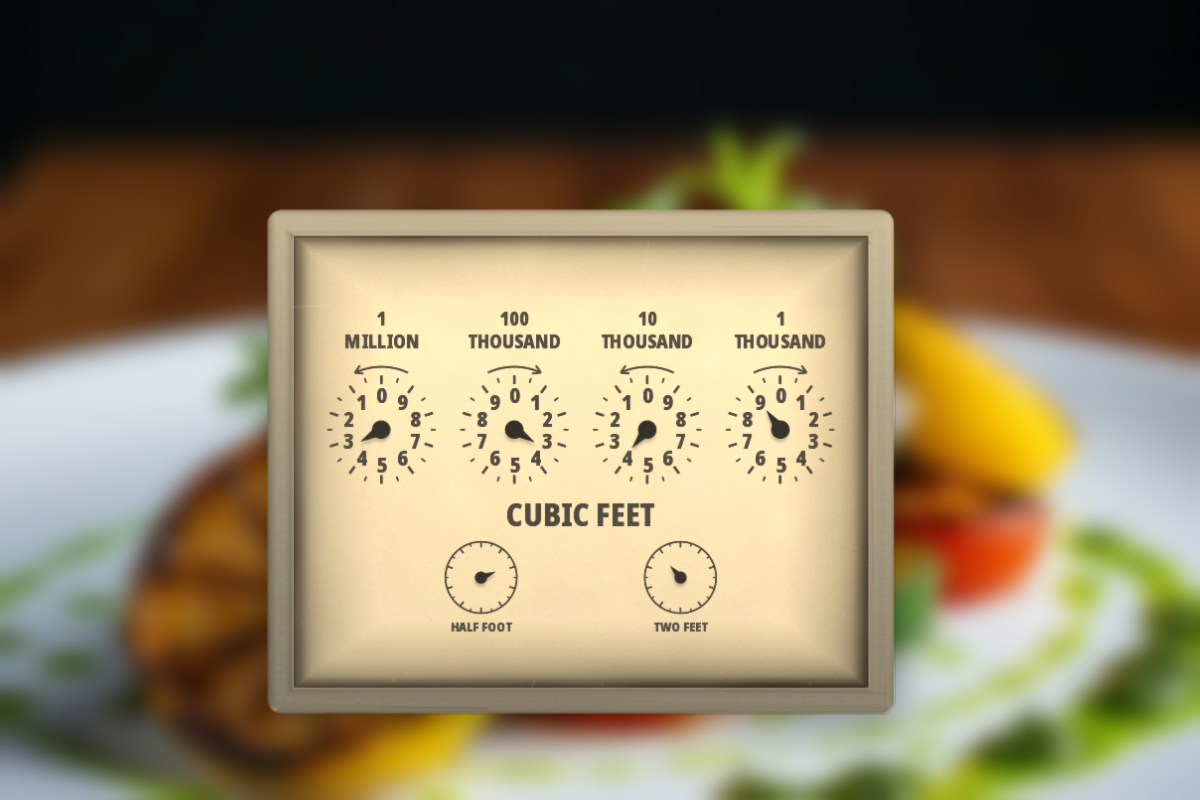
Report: **333900** ft³
